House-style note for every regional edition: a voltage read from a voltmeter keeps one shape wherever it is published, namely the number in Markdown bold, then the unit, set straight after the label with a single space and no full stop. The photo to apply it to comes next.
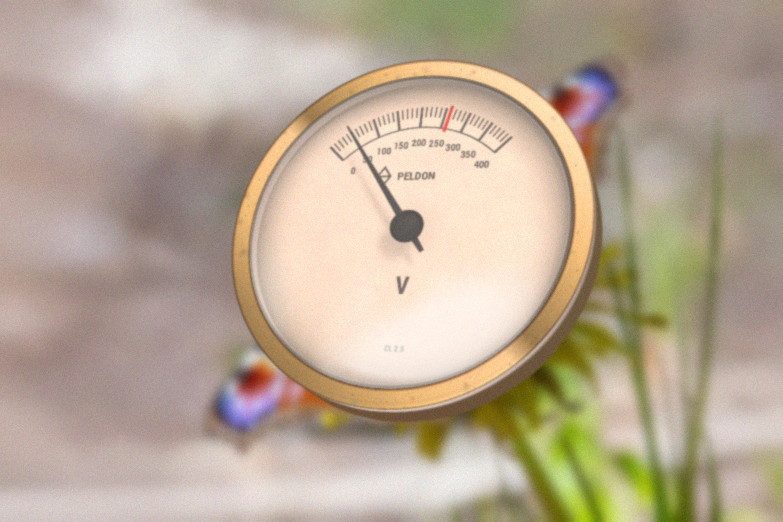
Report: **50** V
